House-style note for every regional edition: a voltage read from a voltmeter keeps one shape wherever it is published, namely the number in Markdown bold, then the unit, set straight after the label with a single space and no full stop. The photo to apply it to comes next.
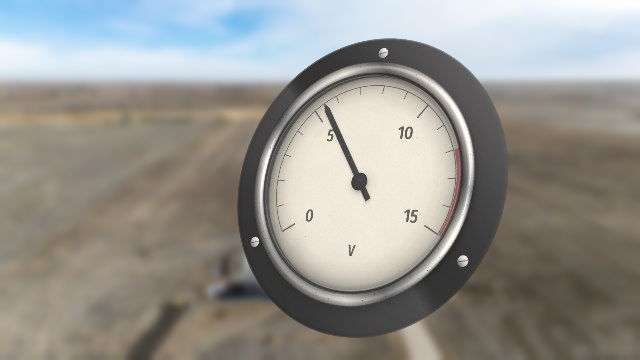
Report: **5.5** V
